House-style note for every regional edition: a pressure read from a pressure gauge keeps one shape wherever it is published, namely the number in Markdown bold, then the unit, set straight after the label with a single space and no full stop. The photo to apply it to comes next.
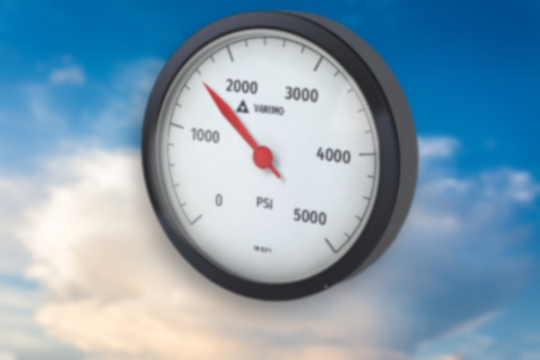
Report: **1600** psi
